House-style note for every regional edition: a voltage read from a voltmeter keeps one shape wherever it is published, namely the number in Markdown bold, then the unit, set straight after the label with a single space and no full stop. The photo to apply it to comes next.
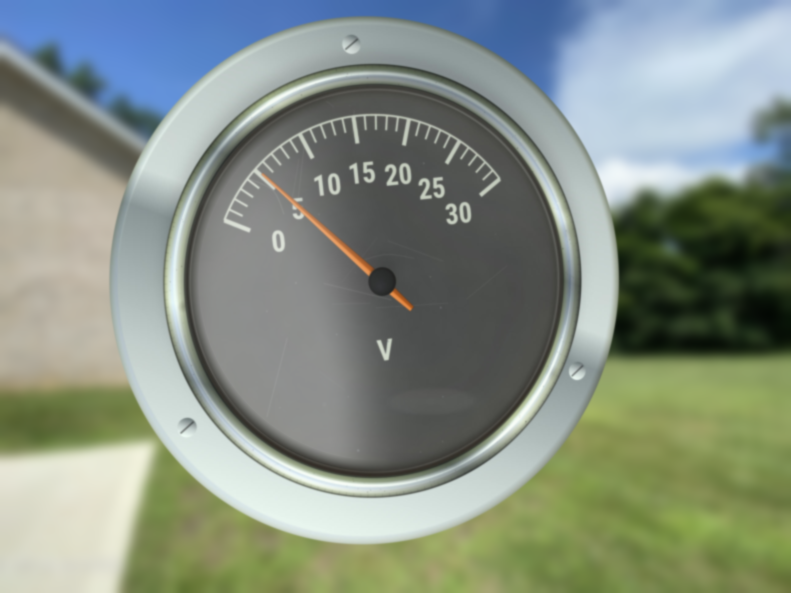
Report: **5** V
